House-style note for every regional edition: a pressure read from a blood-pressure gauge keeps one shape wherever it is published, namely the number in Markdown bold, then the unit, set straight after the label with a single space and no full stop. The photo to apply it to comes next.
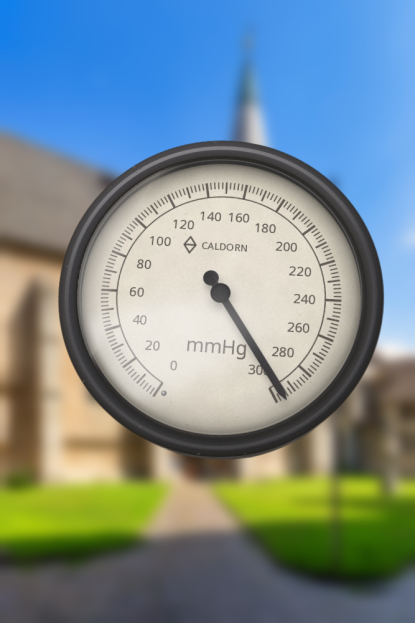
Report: **296** mmHg
